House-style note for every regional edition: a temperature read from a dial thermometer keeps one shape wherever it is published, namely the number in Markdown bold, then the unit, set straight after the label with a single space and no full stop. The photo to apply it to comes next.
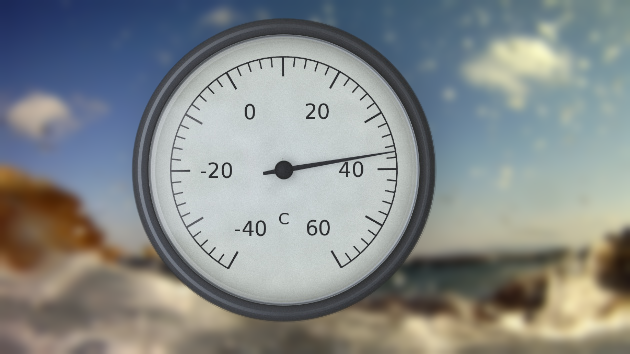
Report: **37** °C
